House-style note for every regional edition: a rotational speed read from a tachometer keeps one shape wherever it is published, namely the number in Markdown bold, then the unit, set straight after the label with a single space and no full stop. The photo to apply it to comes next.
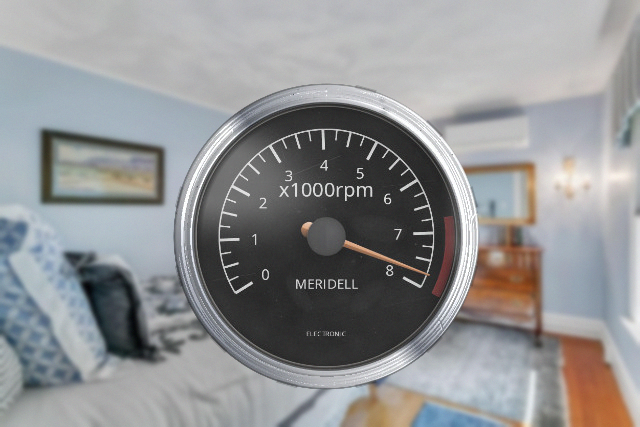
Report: **7750** rpm
